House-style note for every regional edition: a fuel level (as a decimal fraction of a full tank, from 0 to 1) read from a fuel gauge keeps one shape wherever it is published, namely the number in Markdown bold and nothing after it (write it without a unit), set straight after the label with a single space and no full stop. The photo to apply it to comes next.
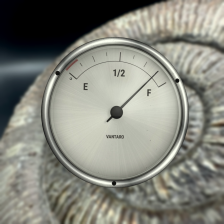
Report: **0.875**
